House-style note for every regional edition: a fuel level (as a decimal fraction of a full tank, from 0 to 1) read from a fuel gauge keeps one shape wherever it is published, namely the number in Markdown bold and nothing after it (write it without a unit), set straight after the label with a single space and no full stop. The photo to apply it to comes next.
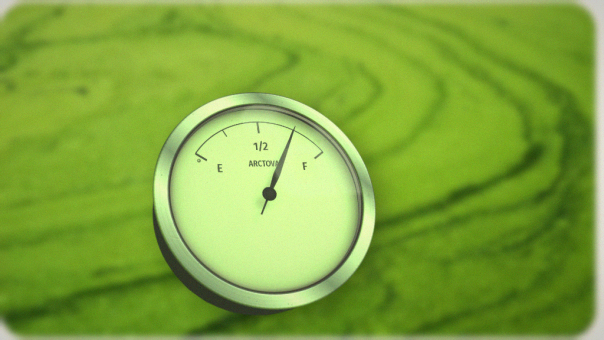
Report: **0.75**
